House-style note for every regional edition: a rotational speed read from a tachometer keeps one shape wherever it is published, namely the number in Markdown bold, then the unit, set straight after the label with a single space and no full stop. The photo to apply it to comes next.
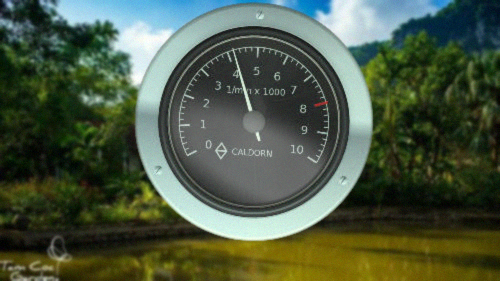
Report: **4200** rpm
